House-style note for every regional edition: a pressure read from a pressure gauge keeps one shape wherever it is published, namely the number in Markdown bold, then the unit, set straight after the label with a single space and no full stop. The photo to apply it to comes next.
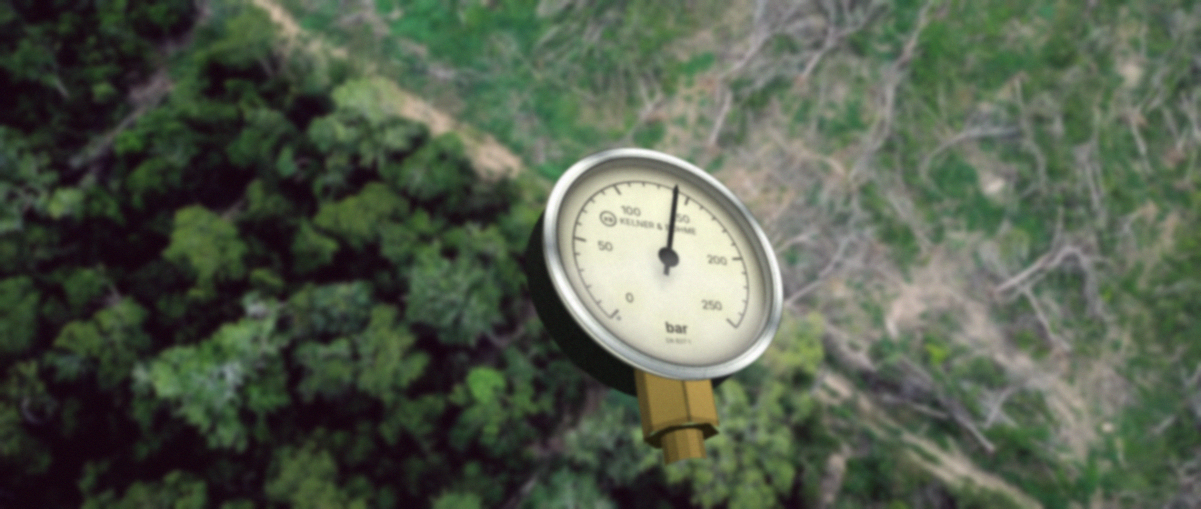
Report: **140** bar
